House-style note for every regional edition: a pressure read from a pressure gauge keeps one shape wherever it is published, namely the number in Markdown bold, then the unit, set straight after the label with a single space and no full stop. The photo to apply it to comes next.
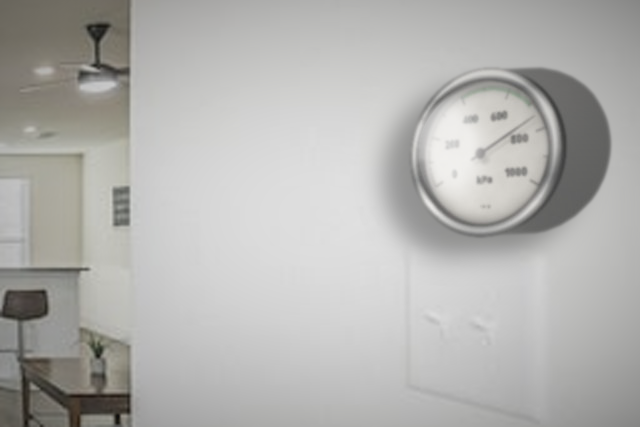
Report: **750** kPa
